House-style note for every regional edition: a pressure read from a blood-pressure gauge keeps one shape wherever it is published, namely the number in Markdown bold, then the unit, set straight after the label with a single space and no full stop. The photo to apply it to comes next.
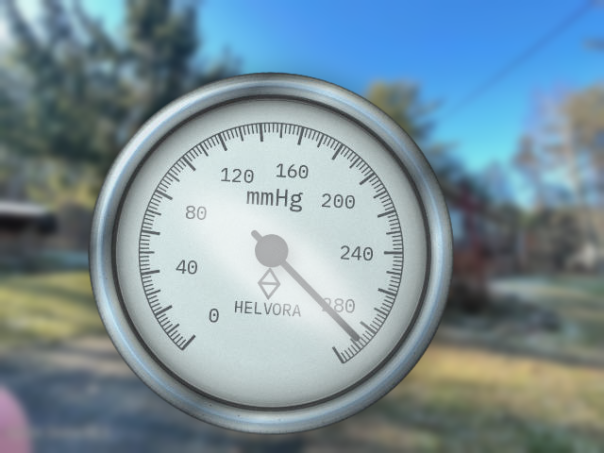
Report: **288** mmHg
